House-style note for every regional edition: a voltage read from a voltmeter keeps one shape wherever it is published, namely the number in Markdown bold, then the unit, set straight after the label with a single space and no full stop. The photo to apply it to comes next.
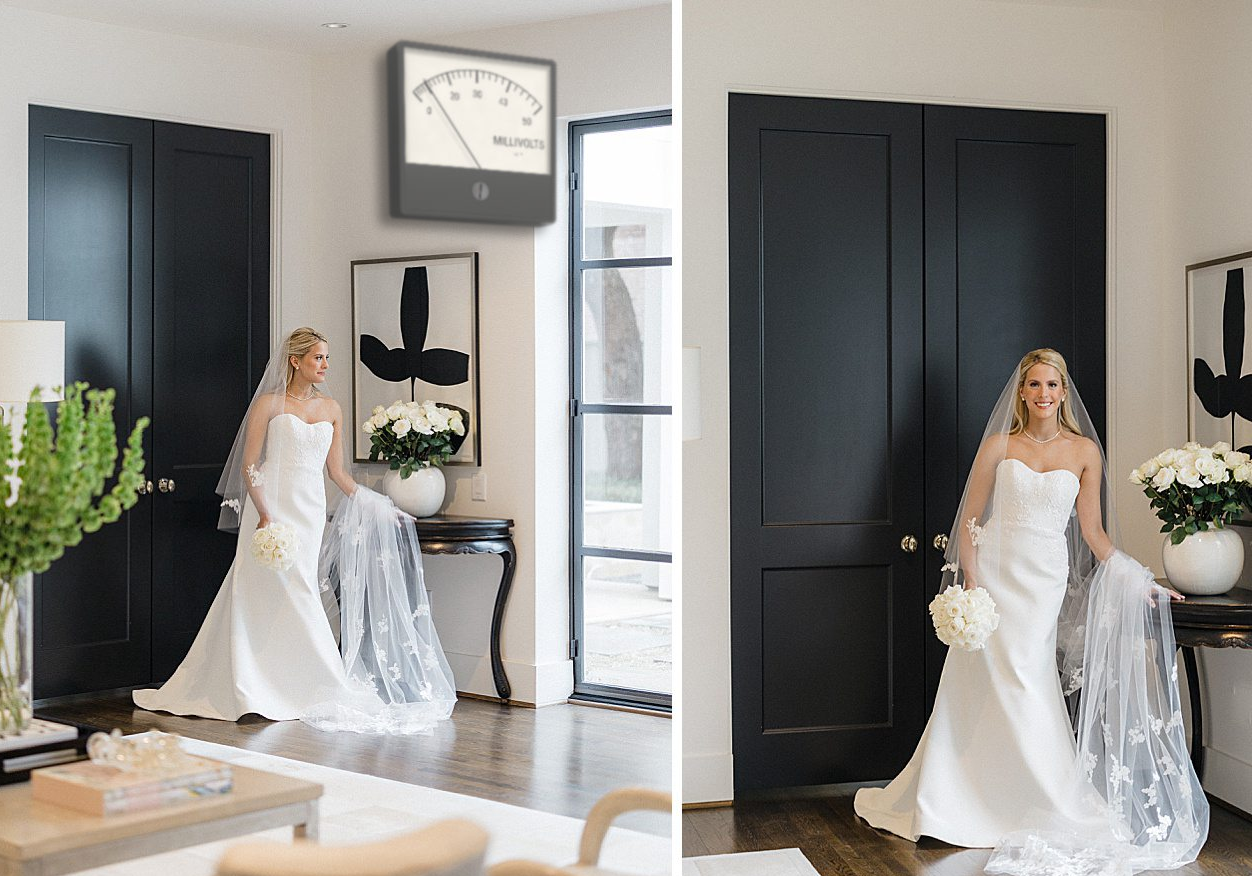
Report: **10** mV
